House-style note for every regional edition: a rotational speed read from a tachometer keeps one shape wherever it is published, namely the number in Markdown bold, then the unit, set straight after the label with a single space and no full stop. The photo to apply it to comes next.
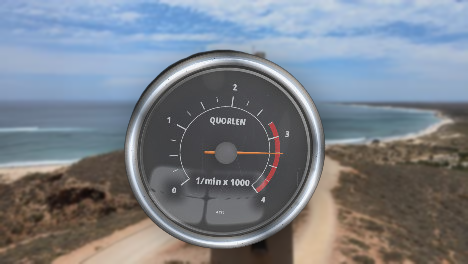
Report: **3250** rpm
